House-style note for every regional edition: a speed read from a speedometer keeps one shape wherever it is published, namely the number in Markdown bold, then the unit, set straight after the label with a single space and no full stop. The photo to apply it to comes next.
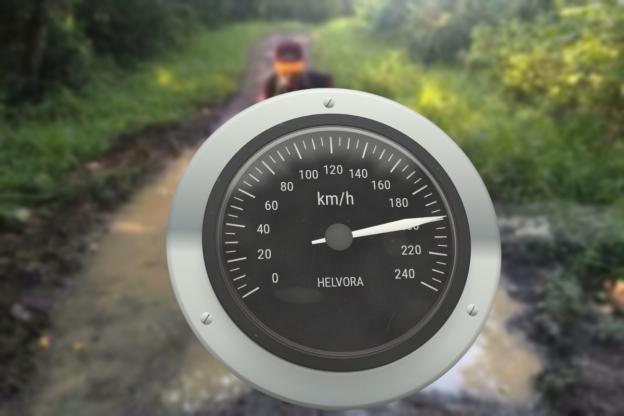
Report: **200** km/h
